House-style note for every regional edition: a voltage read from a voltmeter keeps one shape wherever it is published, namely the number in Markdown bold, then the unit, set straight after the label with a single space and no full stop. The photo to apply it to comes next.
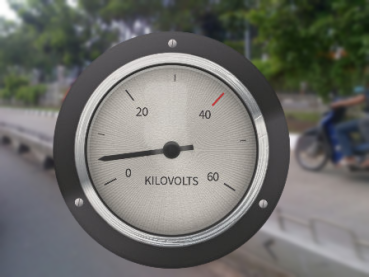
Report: **5** kV
